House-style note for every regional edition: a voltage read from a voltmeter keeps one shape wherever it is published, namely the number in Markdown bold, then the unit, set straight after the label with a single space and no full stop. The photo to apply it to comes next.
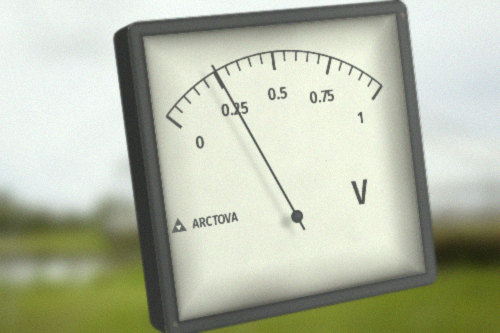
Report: **0.25** V
